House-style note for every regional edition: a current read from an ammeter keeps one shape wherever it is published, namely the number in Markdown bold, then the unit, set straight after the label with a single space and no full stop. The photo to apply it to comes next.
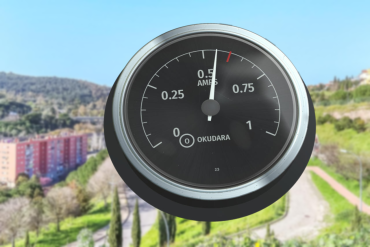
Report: **0.55** A
